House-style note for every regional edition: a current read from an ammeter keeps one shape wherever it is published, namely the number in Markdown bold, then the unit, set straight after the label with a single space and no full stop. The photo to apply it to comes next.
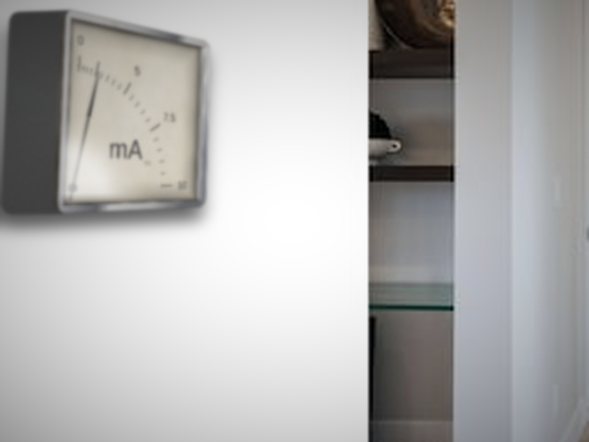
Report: **2.5** mA
